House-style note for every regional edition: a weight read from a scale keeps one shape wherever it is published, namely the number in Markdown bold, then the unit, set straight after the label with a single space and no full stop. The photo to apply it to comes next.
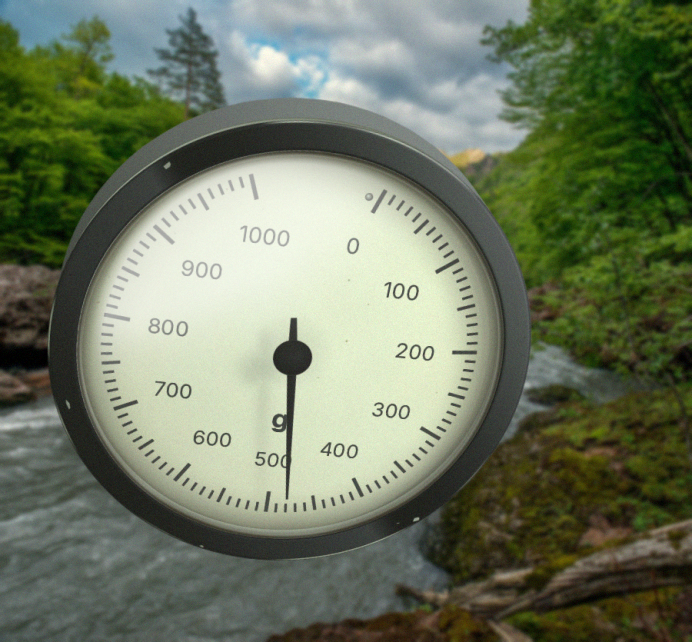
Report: **480** g
